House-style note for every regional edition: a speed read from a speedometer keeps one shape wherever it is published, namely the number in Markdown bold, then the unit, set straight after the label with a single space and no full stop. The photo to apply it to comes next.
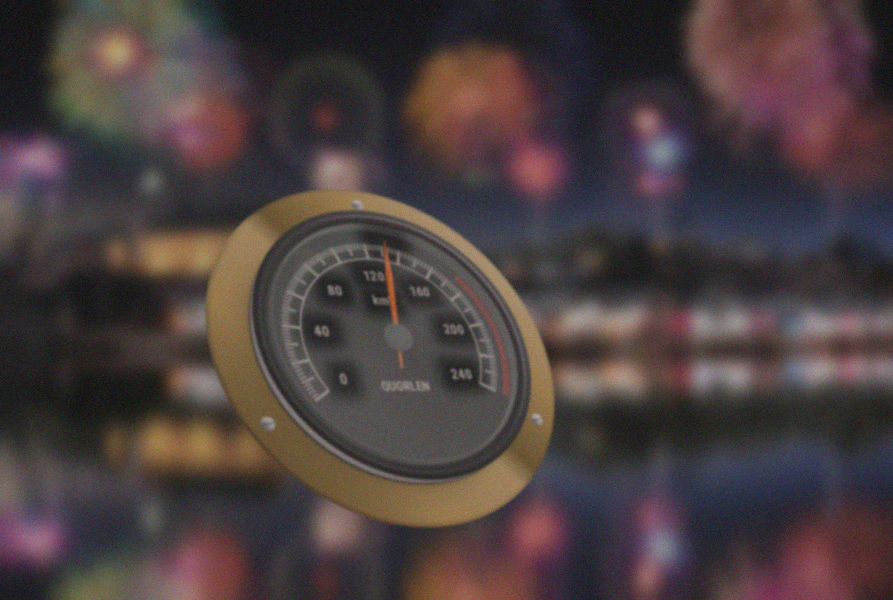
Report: **130** km/h
